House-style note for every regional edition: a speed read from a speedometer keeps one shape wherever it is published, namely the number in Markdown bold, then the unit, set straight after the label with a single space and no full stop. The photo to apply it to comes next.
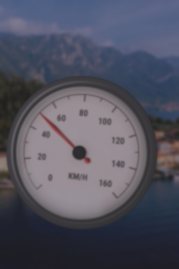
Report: **50** km/h
